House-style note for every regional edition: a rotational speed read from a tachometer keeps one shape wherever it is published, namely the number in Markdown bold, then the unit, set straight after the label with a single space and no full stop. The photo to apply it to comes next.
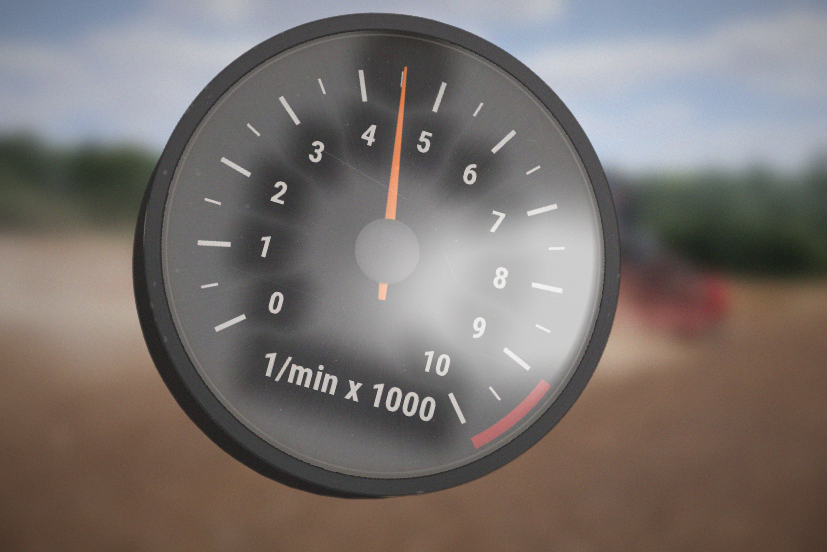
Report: **4500** rpm
